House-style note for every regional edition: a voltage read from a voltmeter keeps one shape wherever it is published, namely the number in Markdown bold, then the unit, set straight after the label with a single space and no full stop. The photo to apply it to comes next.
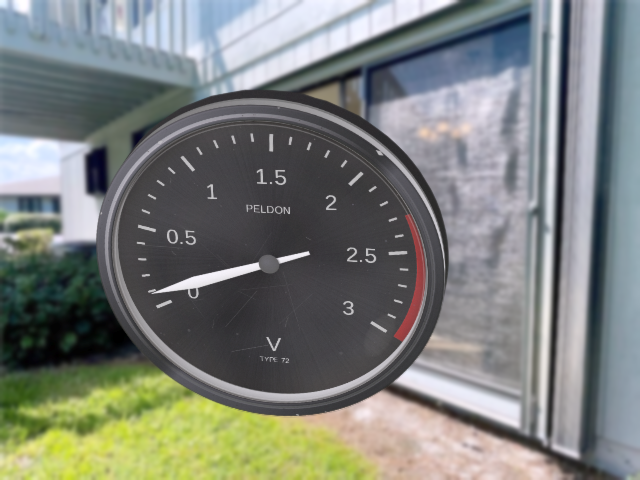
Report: **0.1** V
